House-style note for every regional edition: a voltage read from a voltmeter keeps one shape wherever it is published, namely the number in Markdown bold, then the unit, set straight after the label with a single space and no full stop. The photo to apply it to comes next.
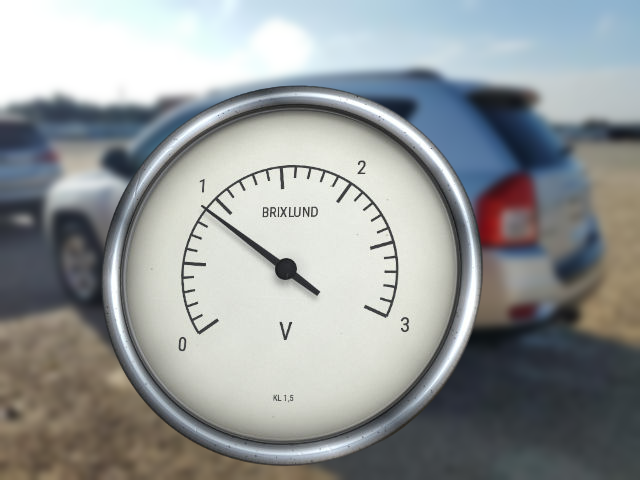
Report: **0.9** V
